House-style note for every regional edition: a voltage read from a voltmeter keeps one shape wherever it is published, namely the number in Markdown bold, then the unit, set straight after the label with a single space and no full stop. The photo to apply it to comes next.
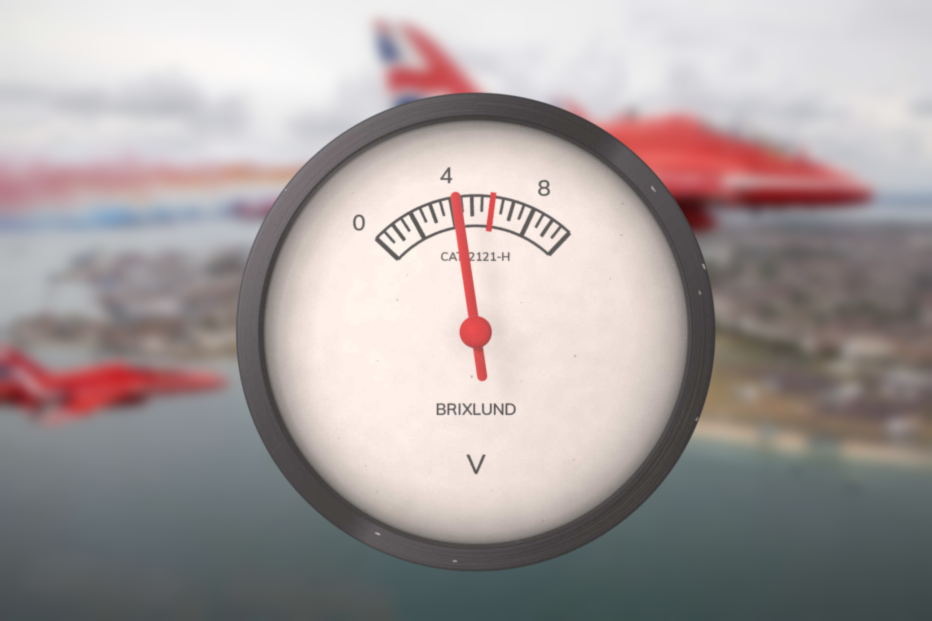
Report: **4.25** V
